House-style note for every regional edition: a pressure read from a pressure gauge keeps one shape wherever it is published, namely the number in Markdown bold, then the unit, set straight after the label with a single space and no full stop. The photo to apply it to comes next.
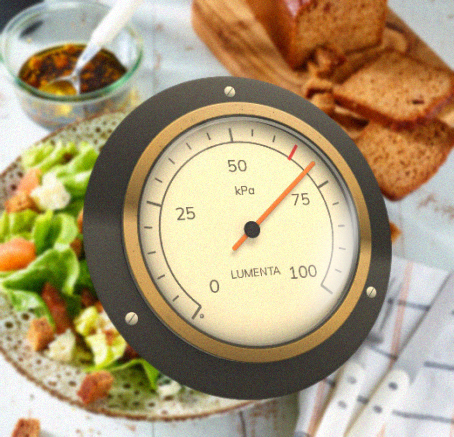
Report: **70** kPa
